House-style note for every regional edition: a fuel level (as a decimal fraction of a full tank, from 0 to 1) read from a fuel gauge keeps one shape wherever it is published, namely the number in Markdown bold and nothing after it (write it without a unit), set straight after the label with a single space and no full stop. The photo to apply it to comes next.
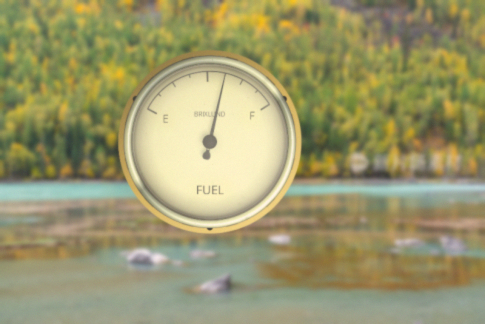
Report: **0.625**
